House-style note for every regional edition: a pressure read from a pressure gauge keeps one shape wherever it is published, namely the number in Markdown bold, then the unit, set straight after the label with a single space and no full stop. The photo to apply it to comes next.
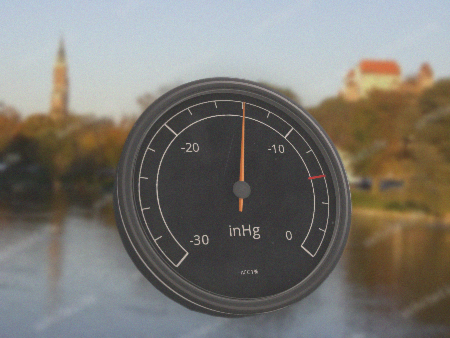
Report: **-14** inHg
